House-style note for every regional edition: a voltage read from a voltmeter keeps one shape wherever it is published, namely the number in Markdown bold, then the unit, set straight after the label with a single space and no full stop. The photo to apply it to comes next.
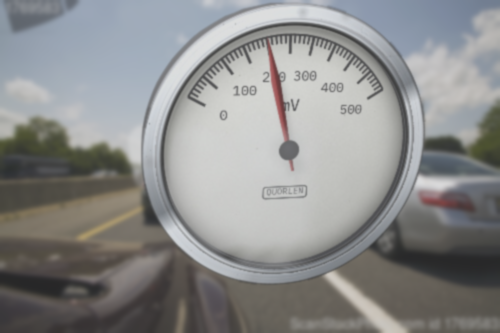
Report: **200** mV
